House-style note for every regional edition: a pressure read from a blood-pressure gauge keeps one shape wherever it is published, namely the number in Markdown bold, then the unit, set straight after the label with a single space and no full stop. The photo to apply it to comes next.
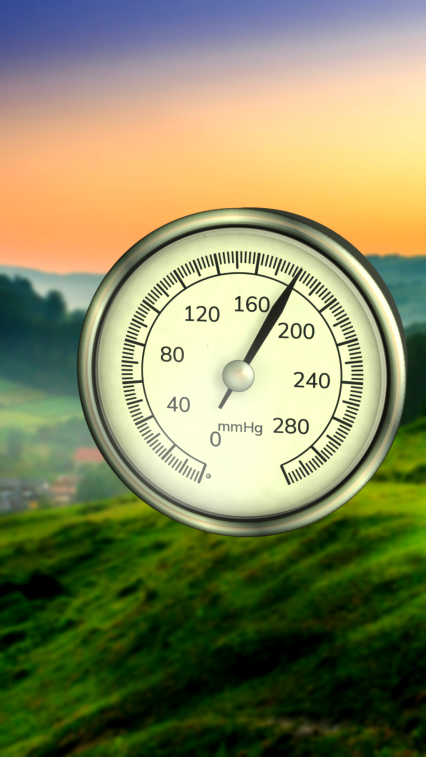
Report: **180** mmHg
